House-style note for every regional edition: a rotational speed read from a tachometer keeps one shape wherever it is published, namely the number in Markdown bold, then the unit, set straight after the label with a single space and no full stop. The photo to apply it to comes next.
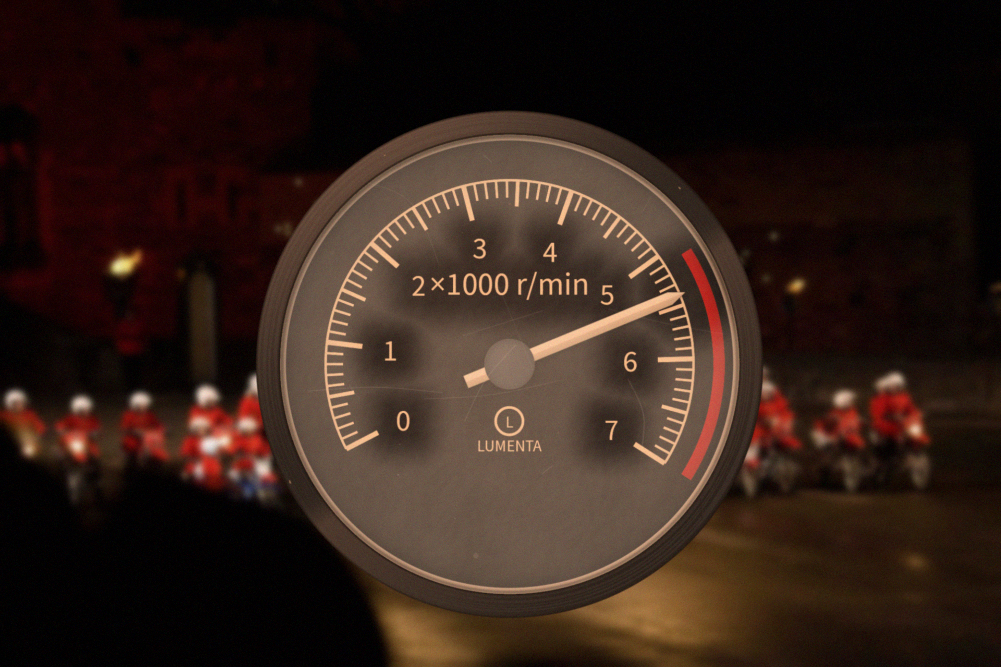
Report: **5400** rpm
